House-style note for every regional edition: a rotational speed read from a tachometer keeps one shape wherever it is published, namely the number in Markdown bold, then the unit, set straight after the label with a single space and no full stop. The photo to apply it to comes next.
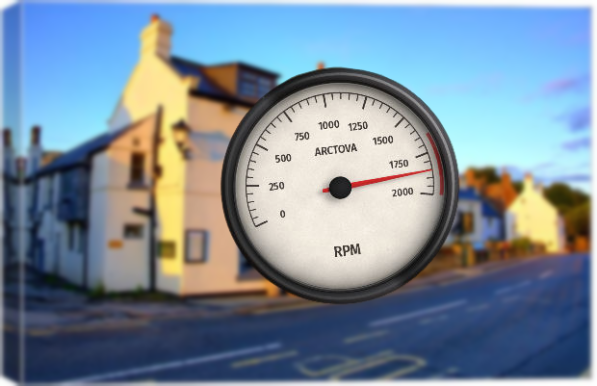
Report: **1850** rpm
